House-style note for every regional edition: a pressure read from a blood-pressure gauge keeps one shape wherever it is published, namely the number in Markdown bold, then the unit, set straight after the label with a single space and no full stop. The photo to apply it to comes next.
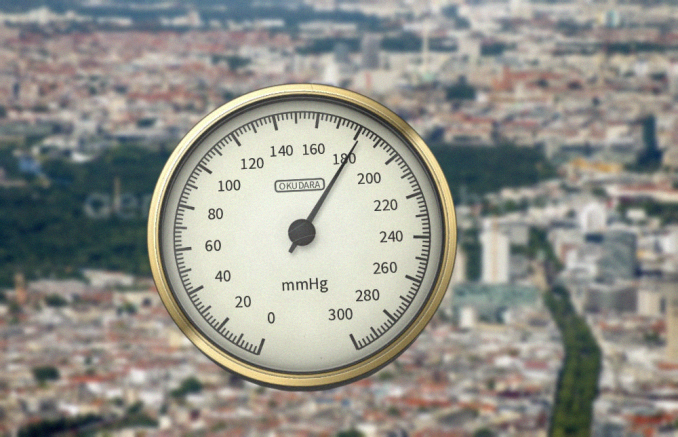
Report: **182** mmHg
